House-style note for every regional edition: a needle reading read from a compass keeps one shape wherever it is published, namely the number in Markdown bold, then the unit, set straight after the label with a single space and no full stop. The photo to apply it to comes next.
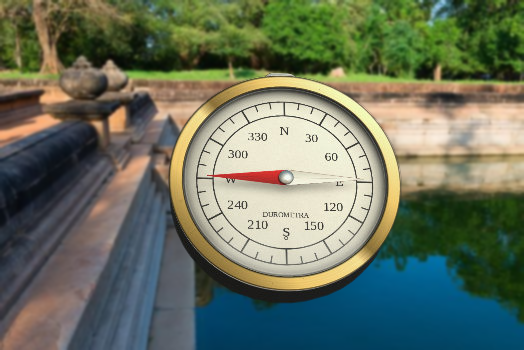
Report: **270** °
